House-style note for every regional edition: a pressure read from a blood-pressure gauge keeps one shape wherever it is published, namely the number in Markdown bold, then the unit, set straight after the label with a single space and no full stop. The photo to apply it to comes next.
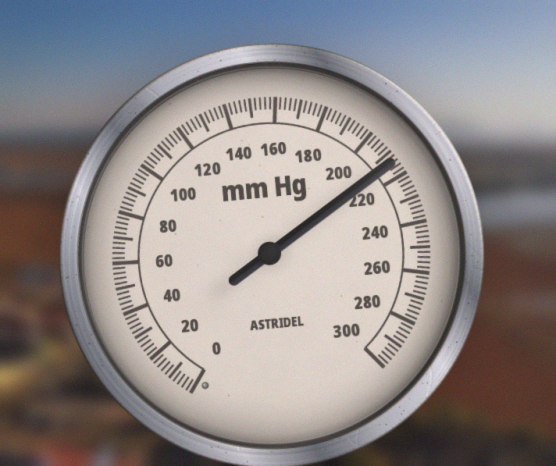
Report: **214** mmHg
